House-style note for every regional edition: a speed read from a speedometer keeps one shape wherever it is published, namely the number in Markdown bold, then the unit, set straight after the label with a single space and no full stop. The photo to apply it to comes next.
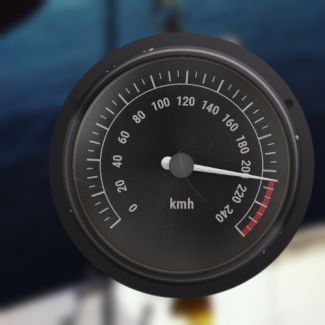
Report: **205** km/h
